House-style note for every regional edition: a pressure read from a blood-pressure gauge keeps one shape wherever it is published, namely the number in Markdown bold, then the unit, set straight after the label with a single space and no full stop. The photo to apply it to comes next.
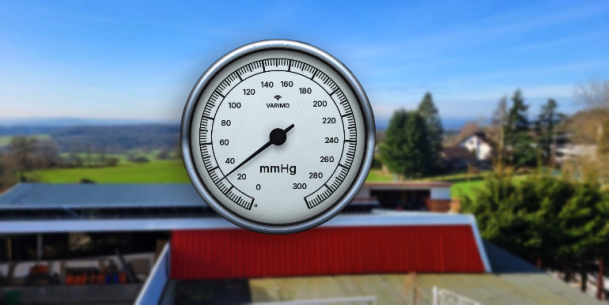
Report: **30** mmHg
